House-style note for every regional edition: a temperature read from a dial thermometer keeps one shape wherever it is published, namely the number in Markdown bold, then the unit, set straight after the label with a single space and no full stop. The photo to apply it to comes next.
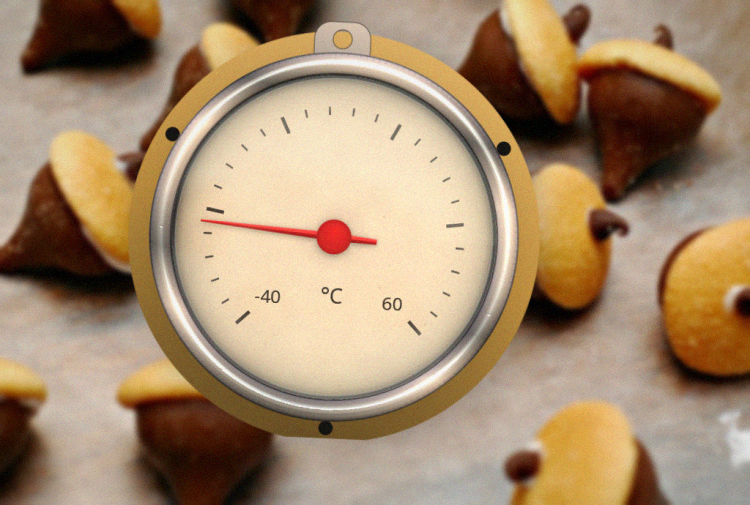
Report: **-22** °C
